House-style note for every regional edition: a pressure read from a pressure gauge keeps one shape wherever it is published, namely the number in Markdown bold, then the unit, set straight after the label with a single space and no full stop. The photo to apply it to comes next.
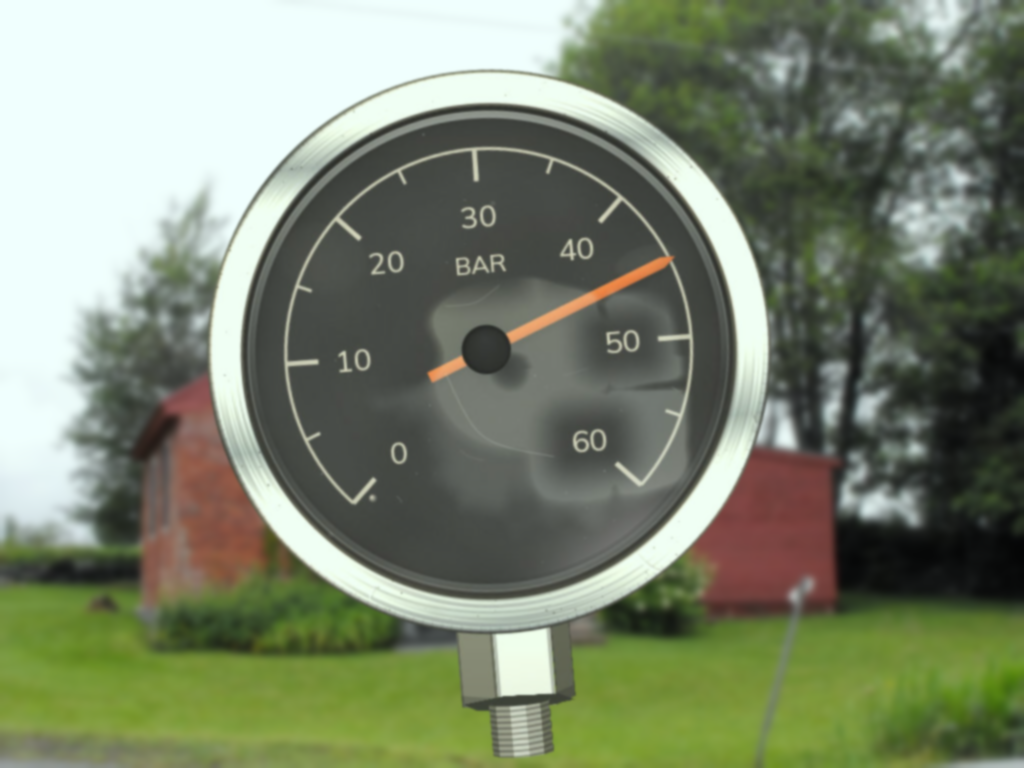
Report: **45** bar
